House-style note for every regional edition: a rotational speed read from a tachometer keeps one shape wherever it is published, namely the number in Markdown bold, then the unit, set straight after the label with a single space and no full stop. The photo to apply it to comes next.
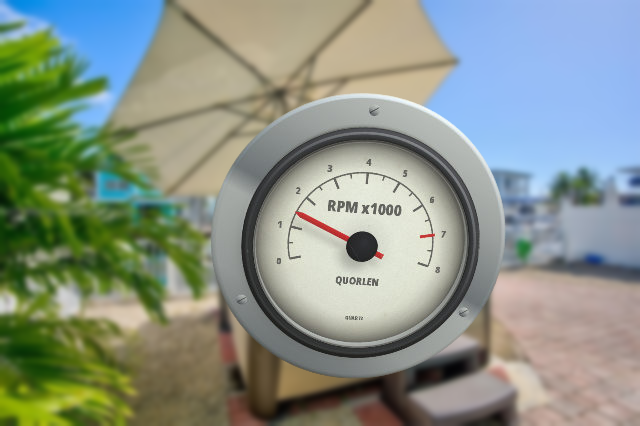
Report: **1500** rpm
